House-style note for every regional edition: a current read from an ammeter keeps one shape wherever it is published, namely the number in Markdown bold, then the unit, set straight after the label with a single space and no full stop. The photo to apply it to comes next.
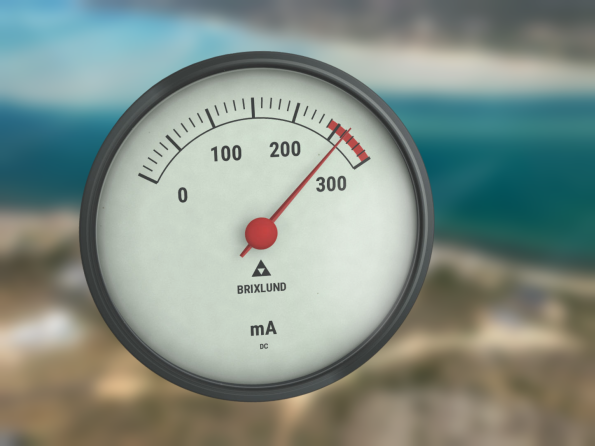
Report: **260** mA
